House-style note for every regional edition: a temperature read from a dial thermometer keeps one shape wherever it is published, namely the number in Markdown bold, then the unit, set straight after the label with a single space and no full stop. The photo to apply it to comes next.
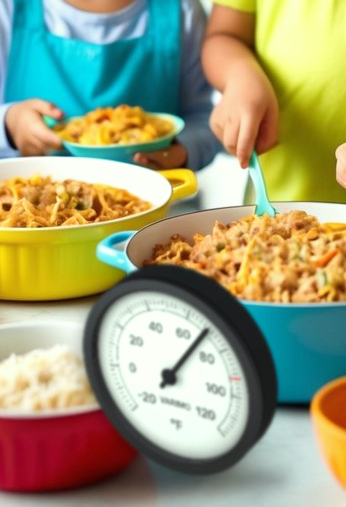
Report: **70** °F
